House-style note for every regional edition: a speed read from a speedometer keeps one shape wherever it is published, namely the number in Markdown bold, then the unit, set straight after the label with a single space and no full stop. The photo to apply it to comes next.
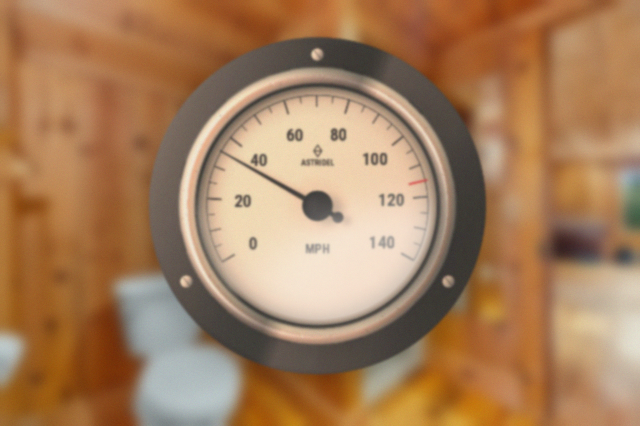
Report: **35** mph
